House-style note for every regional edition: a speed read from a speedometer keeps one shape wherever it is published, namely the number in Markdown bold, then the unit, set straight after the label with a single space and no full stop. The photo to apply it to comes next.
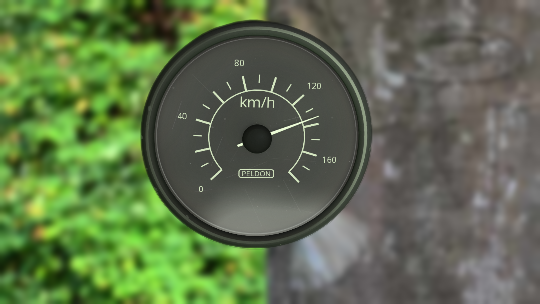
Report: **135** km/h
